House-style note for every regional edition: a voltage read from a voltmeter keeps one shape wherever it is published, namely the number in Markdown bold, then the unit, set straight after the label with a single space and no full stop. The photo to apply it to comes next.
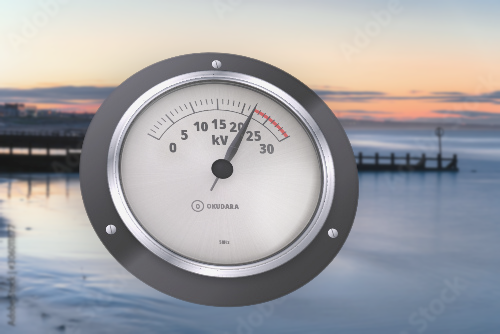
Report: **22** kV
